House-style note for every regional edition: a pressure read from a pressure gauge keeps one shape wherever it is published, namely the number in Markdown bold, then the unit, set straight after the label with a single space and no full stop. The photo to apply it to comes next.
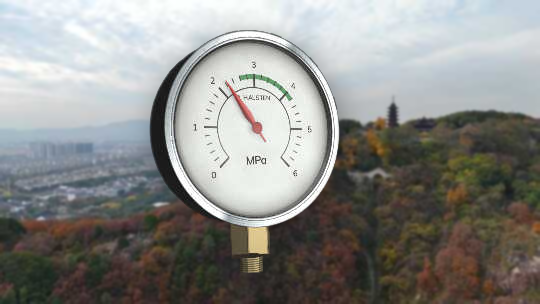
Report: **2.2** MPa
